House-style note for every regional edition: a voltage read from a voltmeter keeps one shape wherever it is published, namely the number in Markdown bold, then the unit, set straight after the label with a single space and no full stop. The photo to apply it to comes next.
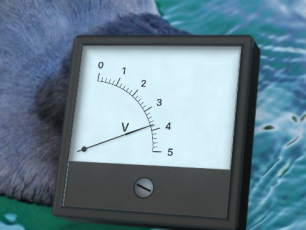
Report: **3.8** V
